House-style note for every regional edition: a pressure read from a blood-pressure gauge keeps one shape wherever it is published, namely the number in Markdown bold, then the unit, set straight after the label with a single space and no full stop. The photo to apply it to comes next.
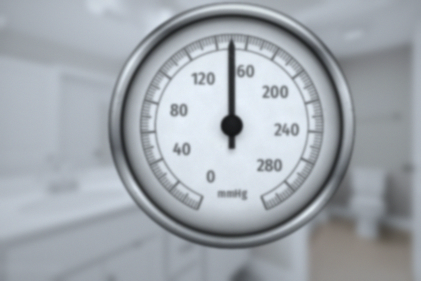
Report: **150** mmHg
